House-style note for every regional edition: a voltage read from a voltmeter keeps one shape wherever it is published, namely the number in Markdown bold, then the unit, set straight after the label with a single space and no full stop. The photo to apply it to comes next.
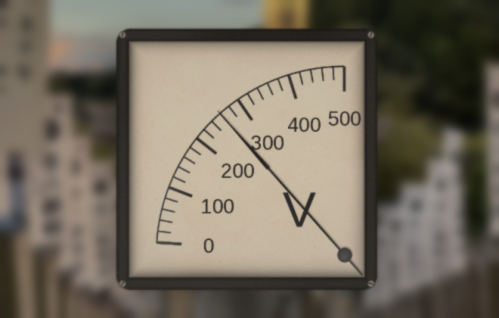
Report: **260** V
